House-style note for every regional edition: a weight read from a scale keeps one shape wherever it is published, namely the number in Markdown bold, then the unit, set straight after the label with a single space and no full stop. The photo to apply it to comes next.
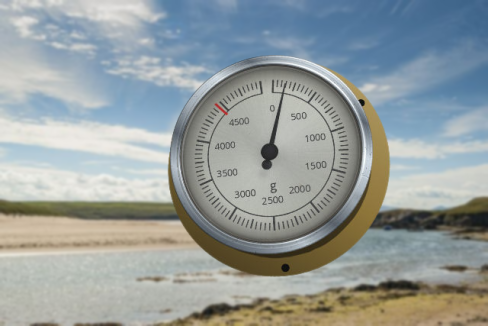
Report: **150** g
